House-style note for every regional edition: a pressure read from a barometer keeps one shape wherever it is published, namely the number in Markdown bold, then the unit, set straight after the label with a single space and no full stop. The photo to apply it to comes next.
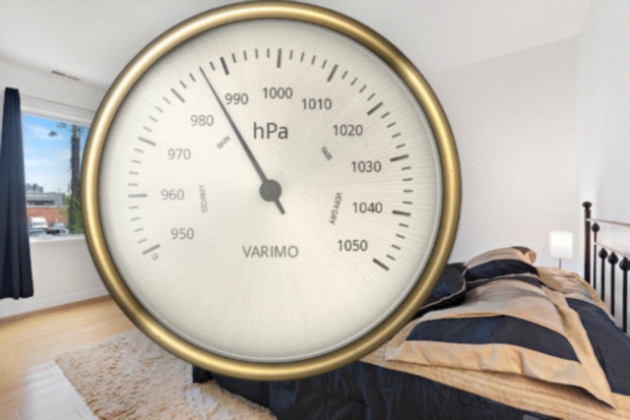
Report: **986** hPa
